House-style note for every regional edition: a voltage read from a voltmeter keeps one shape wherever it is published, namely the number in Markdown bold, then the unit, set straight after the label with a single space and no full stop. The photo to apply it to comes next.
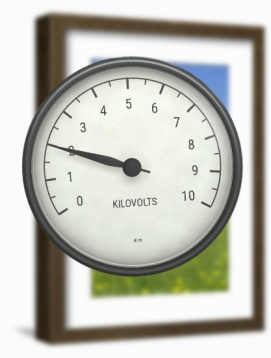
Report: **2** kV
